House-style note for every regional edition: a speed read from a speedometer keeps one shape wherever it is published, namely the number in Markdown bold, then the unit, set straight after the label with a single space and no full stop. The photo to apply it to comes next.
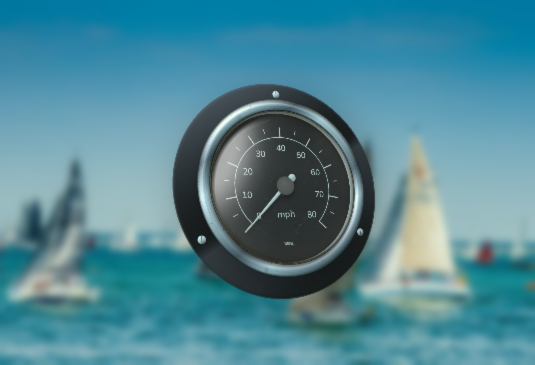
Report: **0** mph
